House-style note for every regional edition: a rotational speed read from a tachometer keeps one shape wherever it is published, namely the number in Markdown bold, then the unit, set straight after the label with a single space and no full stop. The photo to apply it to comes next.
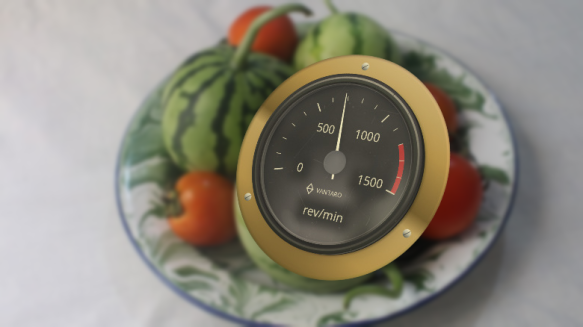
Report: **700** rpm
